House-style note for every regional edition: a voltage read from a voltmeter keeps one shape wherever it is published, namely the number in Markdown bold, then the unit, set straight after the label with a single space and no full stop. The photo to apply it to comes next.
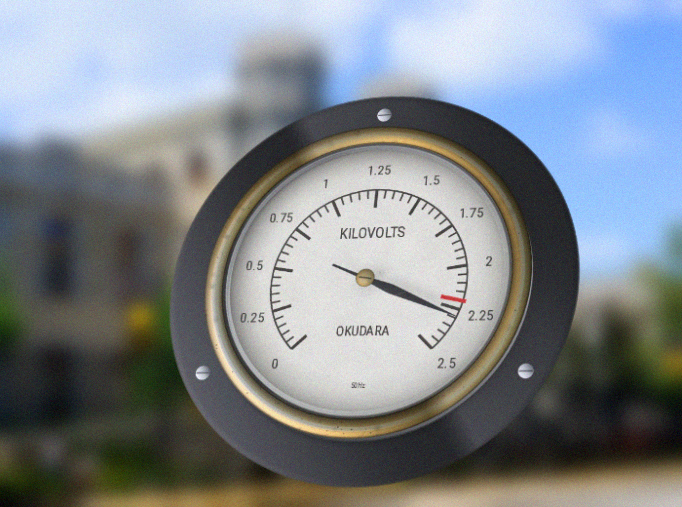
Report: **2.3** kV
